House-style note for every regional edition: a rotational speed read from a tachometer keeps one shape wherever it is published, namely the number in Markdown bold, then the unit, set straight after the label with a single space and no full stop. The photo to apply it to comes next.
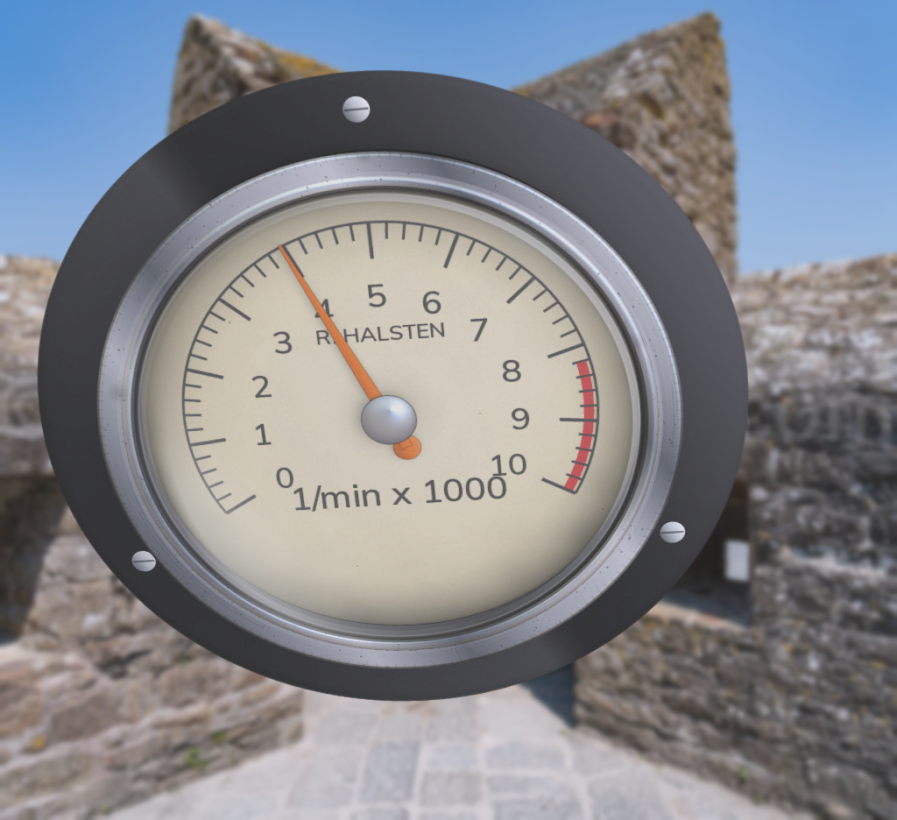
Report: **4000** rpm
